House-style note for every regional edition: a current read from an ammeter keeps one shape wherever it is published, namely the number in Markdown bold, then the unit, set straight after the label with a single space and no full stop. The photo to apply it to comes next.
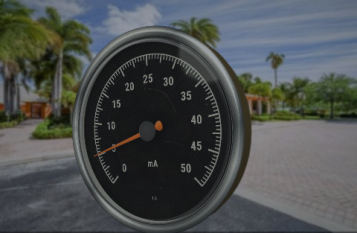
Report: **5** mA
